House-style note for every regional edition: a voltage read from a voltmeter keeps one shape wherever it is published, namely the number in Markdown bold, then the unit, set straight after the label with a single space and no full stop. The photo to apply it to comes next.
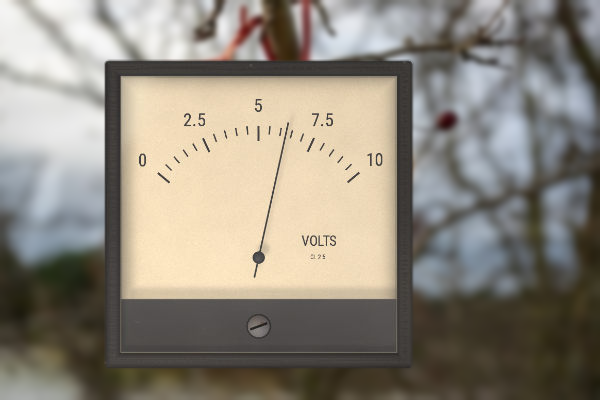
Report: **6.25** V
